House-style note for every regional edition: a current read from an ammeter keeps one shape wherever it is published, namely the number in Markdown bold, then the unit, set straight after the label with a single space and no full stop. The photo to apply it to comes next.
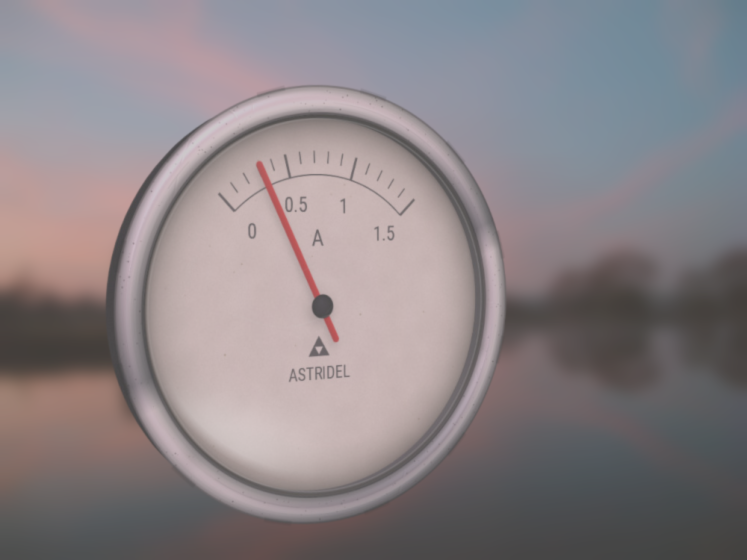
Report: **0.3** A
